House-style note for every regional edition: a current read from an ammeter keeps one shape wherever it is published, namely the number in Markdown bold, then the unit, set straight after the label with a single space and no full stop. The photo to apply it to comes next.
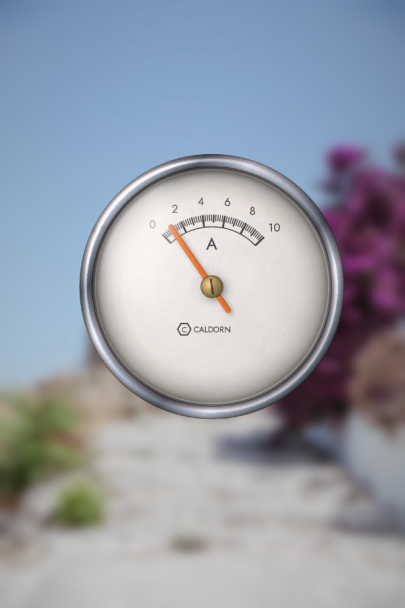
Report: **1** A
